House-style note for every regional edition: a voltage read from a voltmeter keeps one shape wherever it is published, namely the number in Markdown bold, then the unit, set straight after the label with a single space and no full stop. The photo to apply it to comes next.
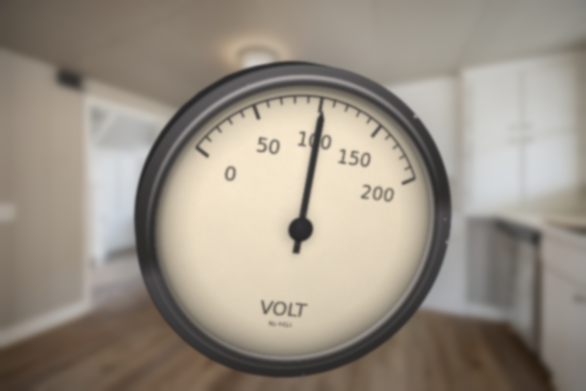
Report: **100** V
